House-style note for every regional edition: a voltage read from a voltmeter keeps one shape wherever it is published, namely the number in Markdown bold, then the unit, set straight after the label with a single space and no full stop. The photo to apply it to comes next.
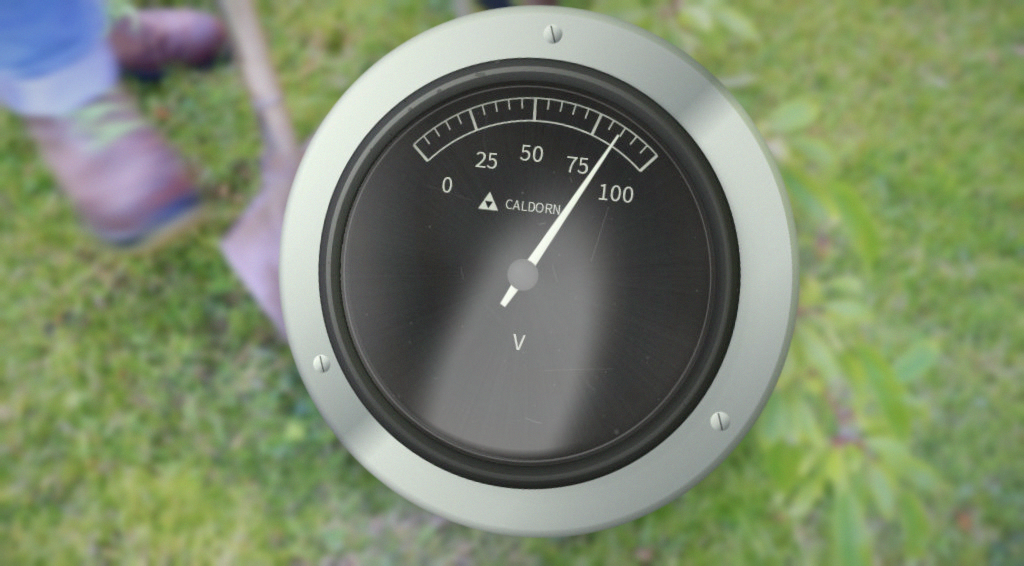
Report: **85** V
